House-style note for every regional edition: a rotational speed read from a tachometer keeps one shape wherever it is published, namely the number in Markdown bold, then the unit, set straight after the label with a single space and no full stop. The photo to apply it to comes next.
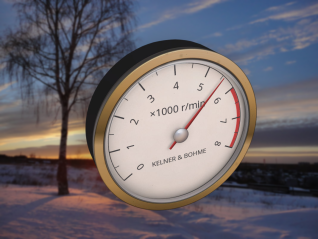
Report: **5500** rpm
